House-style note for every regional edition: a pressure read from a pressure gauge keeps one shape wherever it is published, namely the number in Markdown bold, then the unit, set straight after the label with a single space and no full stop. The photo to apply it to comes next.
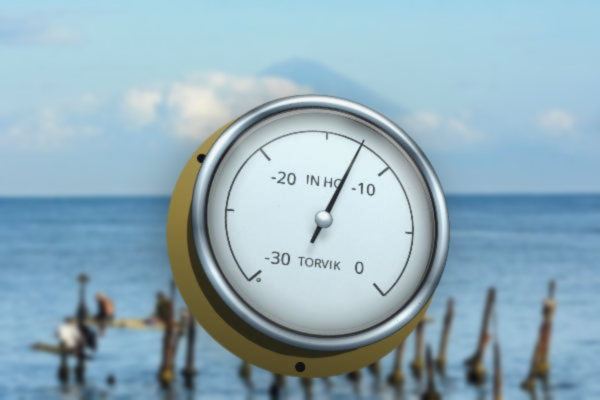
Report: **-12.5** inHg
